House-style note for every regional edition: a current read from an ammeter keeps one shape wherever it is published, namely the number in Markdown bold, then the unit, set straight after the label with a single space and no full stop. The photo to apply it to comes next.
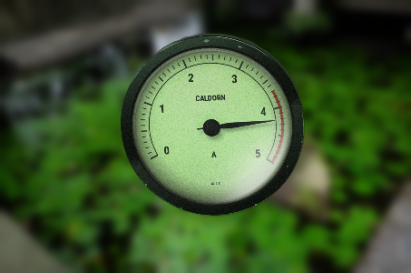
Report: **4.2** A
